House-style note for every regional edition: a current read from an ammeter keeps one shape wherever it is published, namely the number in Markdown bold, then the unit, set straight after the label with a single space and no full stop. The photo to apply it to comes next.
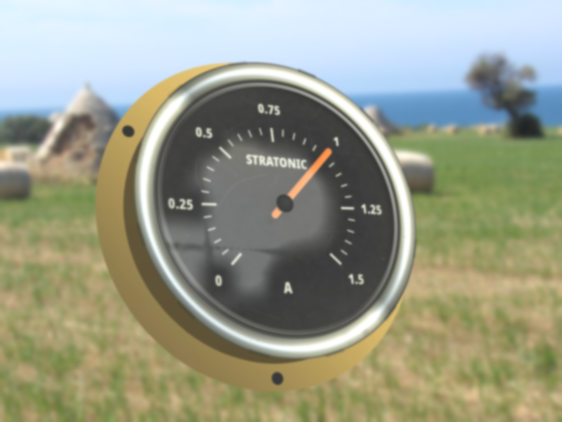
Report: **1** A
